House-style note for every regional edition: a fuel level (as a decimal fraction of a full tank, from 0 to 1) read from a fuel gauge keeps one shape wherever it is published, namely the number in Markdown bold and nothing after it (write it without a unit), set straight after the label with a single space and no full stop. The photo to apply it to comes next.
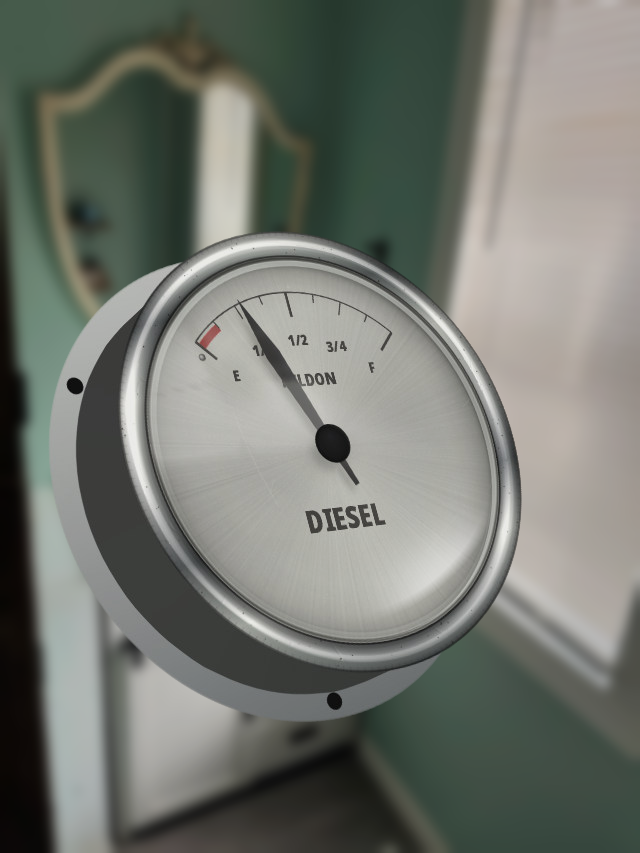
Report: **0.25**
